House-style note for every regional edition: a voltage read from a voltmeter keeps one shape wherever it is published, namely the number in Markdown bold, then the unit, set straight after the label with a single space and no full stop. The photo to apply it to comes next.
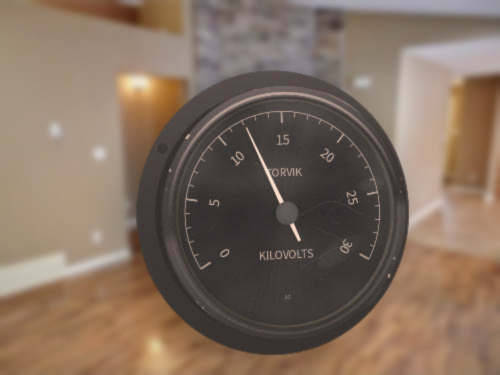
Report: **12** kV
